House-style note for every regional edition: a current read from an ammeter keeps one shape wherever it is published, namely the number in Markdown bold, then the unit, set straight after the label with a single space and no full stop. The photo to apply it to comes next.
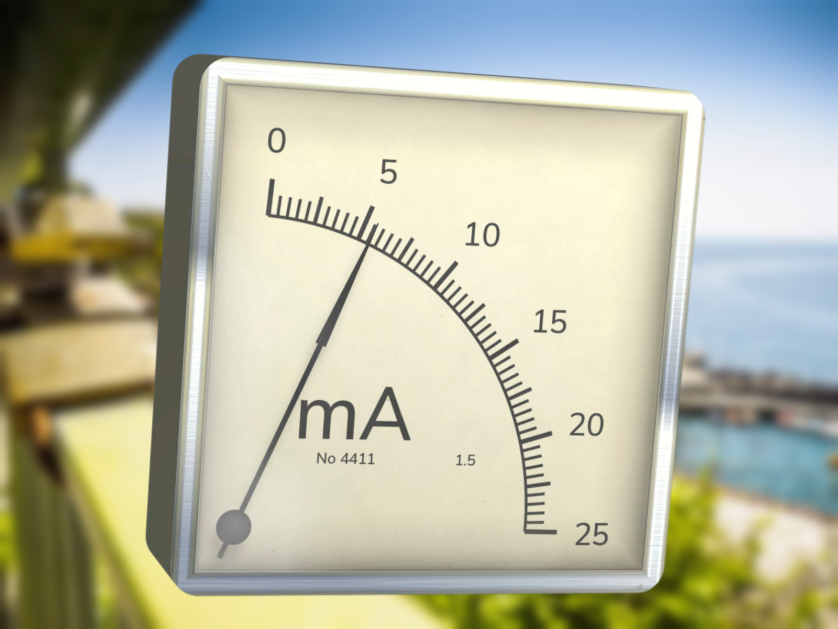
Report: **5.5** mA
